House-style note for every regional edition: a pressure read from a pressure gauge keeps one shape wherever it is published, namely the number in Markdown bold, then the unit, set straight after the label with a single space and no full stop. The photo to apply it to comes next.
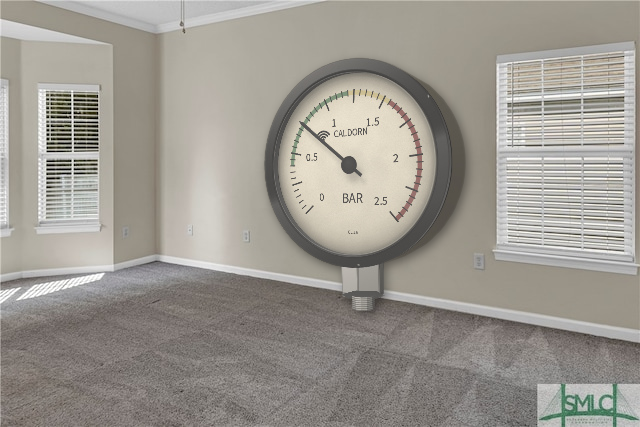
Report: **0.75** bar
